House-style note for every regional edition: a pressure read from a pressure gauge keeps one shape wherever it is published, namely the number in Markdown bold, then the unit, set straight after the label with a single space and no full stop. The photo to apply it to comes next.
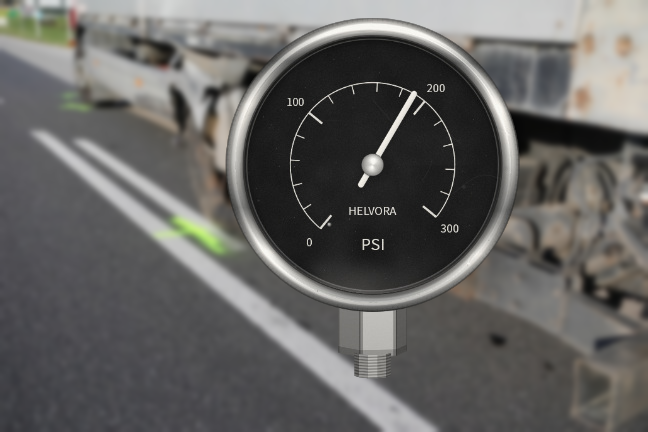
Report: **190** psi
